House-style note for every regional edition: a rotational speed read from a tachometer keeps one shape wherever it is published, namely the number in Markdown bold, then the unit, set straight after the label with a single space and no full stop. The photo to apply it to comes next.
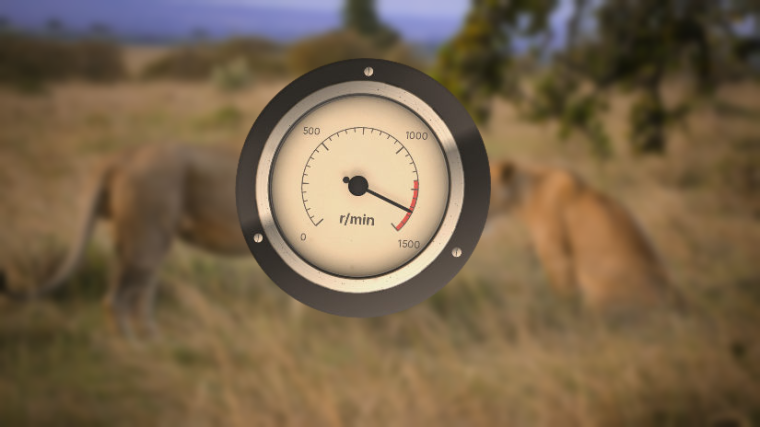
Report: **1375** rpm
